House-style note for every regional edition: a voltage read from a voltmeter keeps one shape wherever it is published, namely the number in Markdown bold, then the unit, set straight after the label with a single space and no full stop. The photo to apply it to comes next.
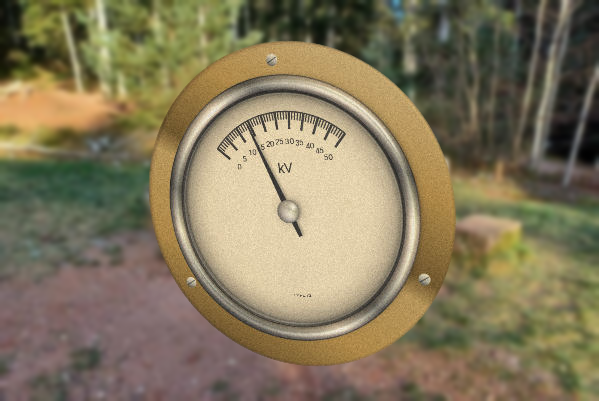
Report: **15** kV
